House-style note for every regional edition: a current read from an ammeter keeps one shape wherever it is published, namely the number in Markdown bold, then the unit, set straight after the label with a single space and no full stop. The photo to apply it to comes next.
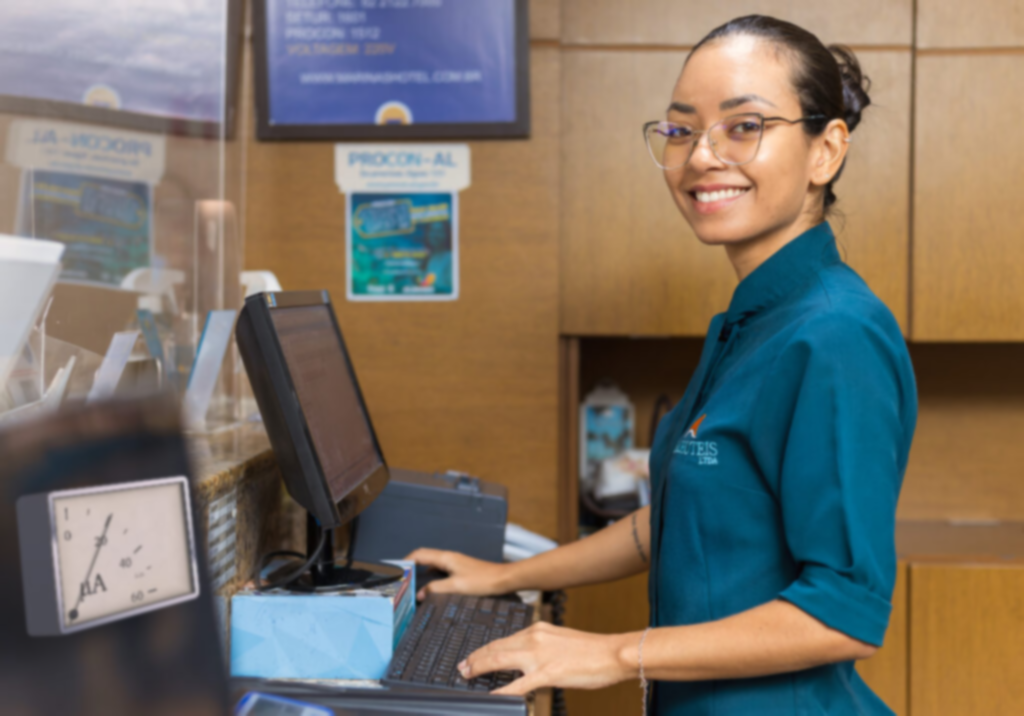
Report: **20** µA
